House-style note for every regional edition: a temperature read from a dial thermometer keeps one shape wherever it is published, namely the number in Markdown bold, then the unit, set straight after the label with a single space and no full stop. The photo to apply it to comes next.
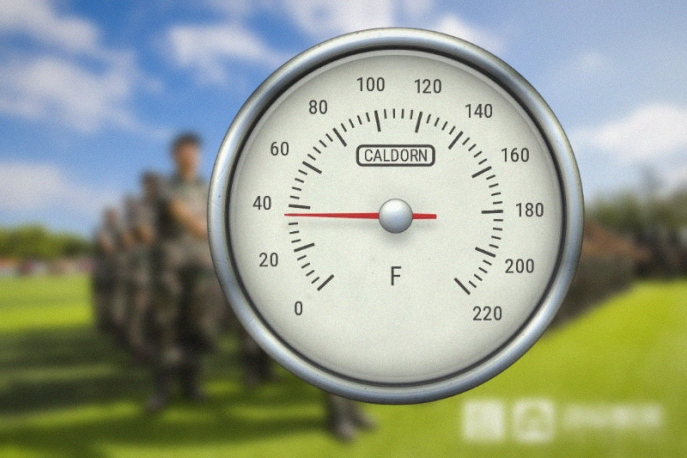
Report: **36** °F
